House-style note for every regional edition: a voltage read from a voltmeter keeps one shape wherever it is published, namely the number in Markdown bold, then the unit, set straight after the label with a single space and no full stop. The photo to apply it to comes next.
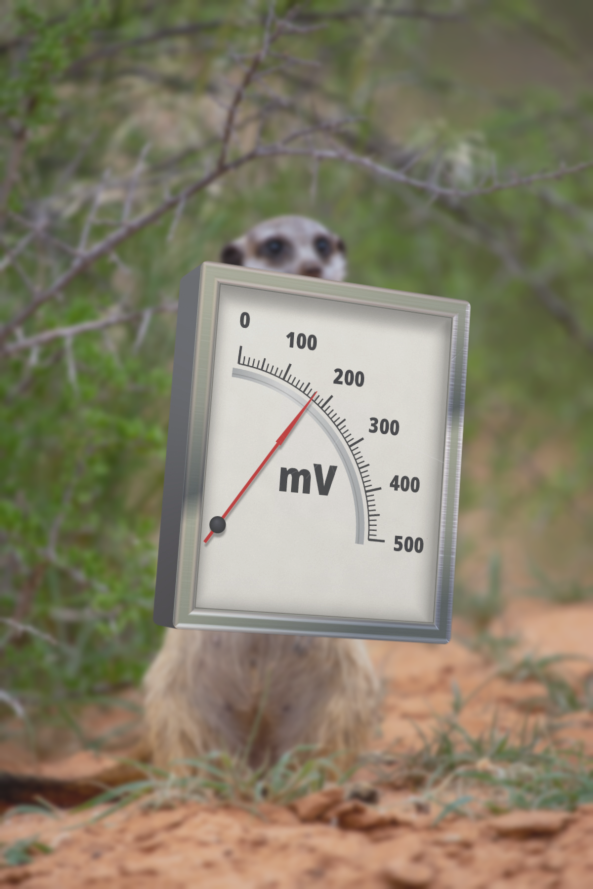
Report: **170** mV
